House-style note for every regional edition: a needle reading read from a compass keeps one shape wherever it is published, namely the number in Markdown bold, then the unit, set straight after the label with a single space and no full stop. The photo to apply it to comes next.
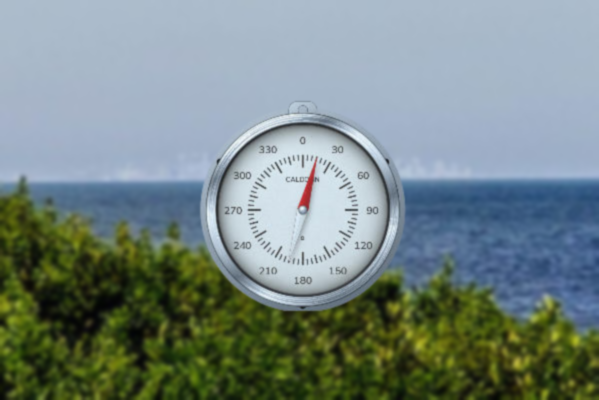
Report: **15** °
